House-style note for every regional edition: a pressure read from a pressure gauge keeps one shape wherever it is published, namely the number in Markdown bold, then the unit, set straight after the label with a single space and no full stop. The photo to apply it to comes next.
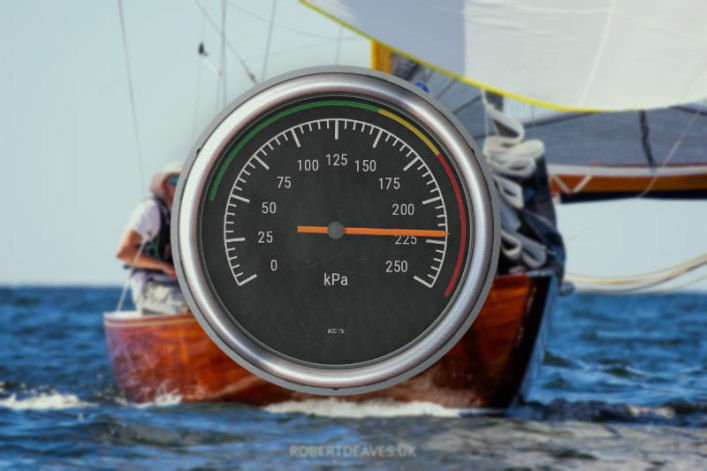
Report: **220** kPa
